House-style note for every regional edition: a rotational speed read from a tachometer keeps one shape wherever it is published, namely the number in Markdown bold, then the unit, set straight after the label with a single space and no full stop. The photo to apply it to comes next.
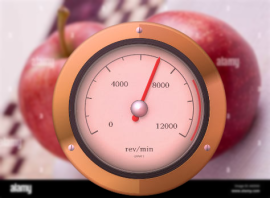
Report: **7000** rpm
